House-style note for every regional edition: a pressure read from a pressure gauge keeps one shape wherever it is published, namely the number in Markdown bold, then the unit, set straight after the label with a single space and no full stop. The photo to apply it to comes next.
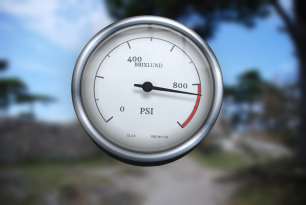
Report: **850** psi
